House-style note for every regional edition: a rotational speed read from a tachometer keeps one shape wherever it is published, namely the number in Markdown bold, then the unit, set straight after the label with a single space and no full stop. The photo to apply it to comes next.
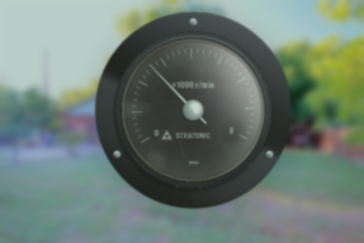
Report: **2600** rpm
